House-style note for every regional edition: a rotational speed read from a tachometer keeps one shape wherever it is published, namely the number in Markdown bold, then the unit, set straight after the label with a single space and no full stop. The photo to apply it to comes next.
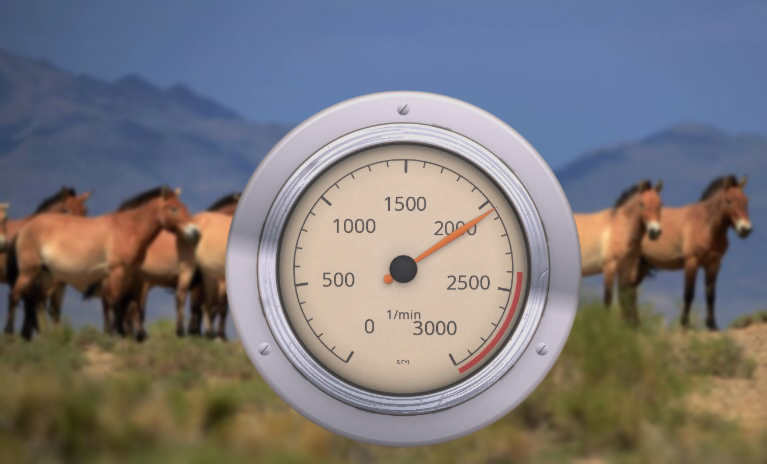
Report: **2050** rpm
